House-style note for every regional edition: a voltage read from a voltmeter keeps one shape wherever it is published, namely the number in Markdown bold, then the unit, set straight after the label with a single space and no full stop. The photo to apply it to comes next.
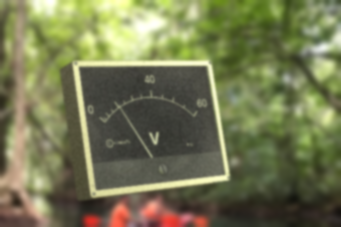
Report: **20** V
